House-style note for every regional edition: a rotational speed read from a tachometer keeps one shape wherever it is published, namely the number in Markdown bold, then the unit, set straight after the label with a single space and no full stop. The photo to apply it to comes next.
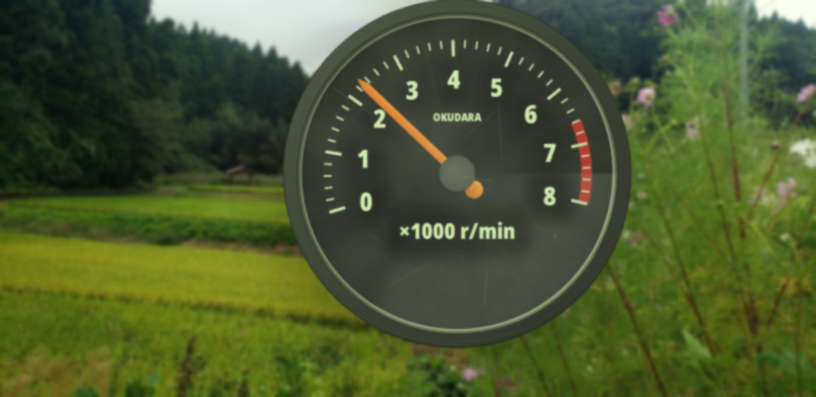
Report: **2300** rpm
